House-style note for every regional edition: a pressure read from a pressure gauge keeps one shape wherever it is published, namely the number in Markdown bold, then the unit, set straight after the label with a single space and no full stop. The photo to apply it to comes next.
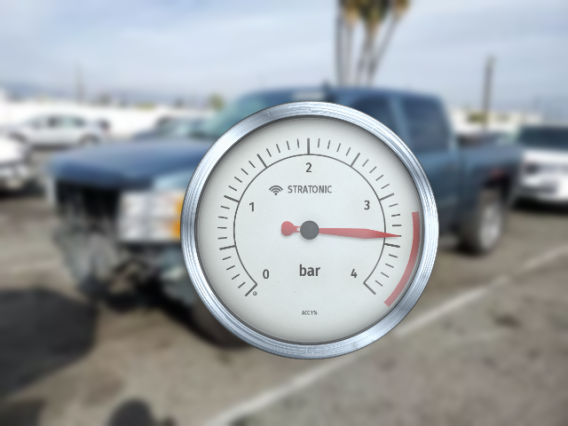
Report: **3.4** bar
